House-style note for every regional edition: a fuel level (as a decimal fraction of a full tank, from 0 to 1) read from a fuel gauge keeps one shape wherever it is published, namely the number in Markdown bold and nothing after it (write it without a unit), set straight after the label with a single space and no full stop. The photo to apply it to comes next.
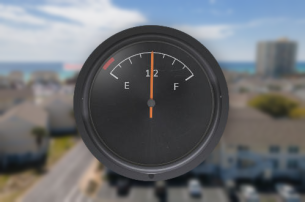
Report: **0.5**
